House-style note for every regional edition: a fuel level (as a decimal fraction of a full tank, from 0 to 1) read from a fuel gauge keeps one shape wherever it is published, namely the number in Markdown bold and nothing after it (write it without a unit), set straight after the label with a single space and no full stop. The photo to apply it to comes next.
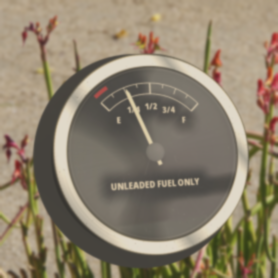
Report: **0.25**
